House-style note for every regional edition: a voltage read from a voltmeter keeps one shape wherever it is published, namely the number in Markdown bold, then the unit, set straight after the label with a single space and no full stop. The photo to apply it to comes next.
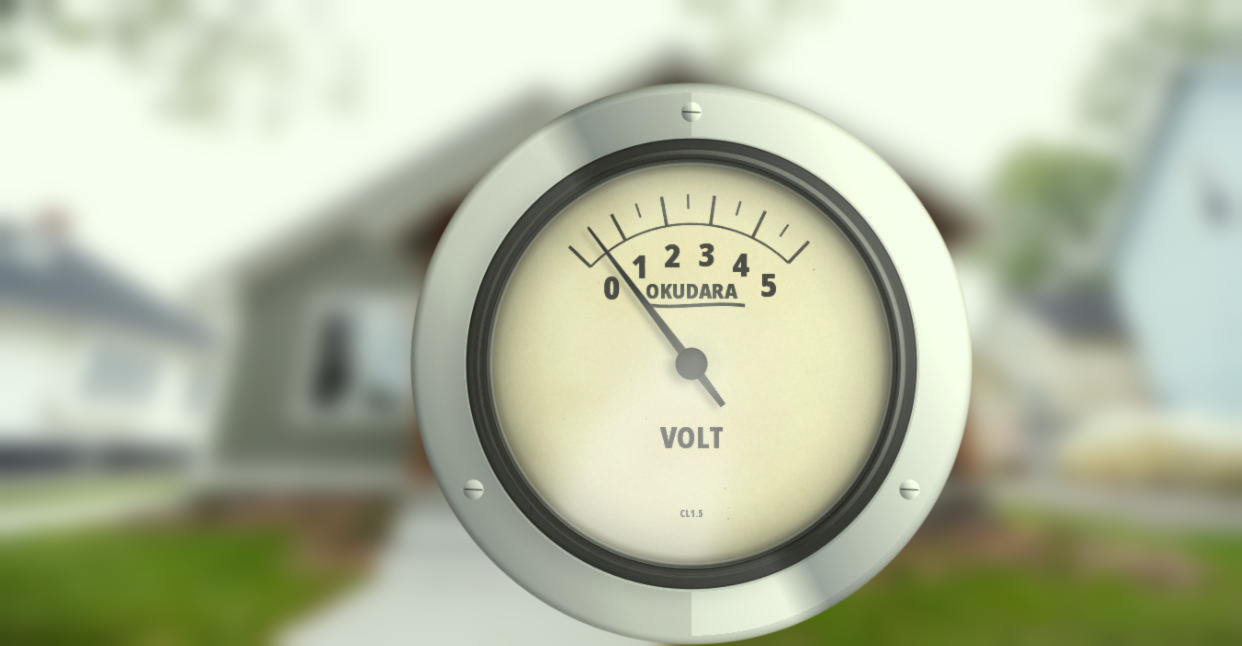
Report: **0.5** V
